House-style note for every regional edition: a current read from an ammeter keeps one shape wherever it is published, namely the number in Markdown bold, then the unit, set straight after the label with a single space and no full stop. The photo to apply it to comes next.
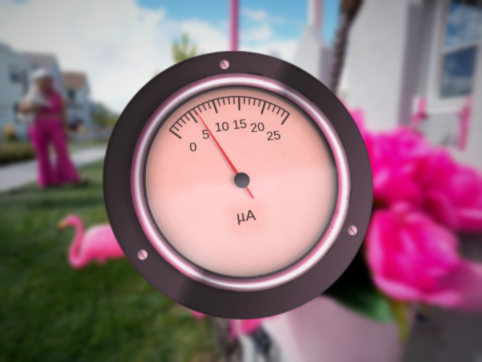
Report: **6** µA
